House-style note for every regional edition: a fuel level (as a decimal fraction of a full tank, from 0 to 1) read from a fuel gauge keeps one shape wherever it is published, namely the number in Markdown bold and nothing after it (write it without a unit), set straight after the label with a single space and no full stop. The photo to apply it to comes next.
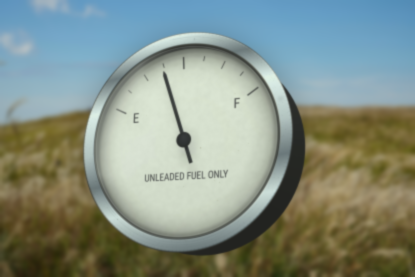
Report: **0.375**
